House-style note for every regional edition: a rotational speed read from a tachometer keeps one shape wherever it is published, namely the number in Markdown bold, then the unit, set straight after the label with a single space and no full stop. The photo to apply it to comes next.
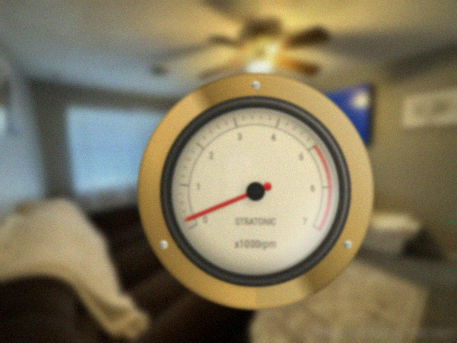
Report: **200** rpm
